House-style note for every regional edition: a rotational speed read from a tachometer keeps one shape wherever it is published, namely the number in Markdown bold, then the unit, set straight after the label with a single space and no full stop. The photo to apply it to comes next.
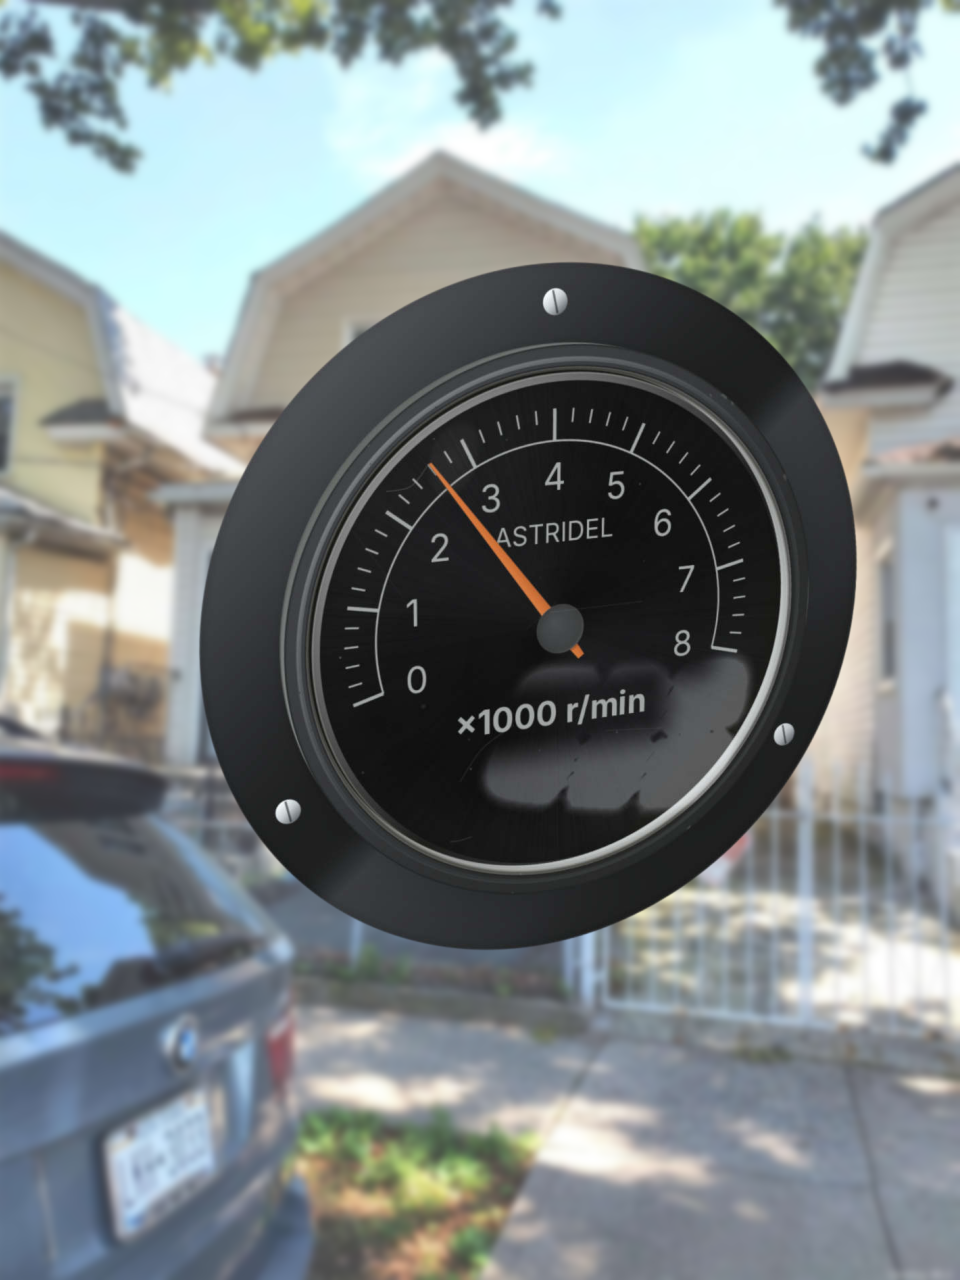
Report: **2600** rpm
